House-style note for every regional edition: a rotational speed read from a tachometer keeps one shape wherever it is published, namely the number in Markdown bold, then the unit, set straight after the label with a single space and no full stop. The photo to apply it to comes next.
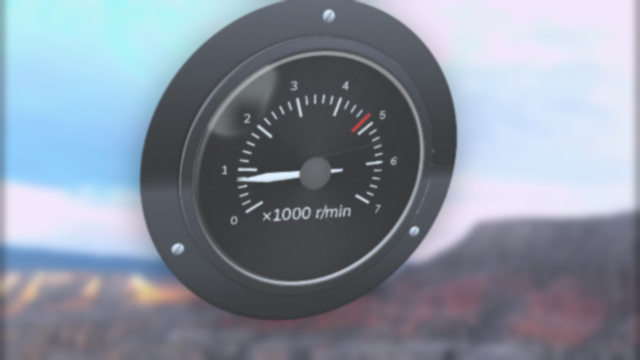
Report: **800** rpm
